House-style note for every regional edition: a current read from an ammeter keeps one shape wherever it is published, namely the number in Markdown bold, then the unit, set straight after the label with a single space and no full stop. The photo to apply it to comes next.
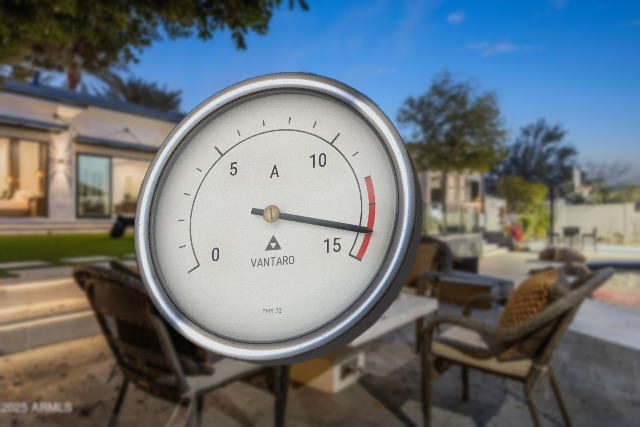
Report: **14** A
